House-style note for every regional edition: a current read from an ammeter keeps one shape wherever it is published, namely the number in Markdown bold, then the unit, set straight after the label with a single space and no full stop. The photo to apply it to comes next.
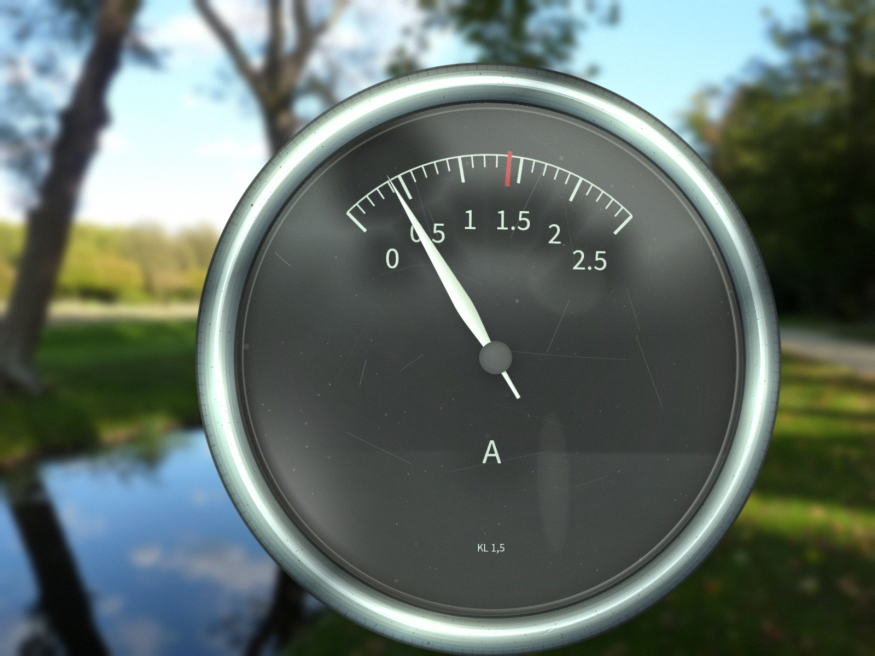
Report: **0.4** A
